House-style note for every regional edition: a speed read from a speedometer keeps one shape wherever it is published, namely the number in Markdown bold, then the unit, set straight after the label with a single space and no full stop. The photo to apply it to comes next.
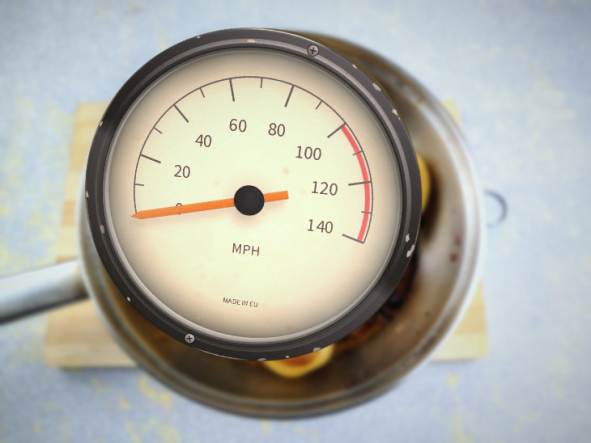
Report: **0** mph
